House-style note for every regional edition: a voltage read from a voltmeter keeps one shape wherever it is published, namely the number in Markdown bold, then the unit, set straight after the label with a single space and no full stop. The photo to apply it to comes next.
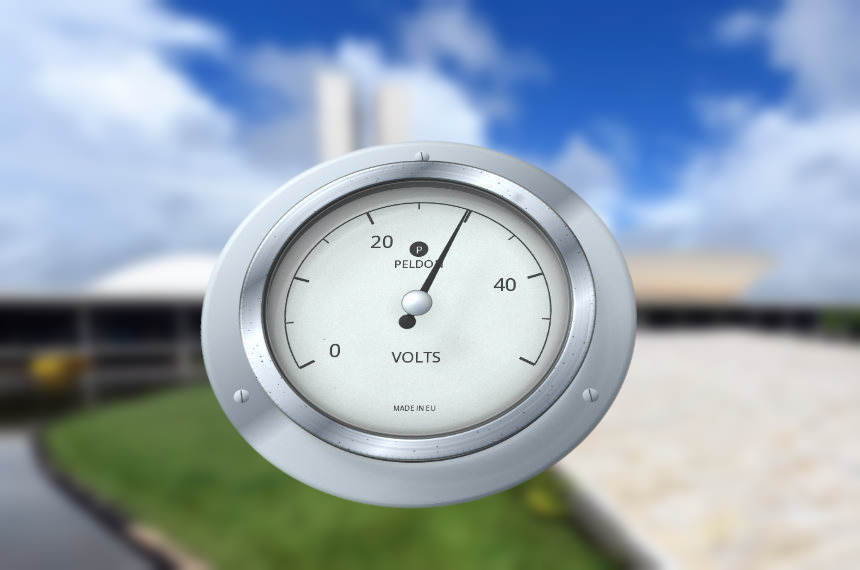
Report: **30** V
